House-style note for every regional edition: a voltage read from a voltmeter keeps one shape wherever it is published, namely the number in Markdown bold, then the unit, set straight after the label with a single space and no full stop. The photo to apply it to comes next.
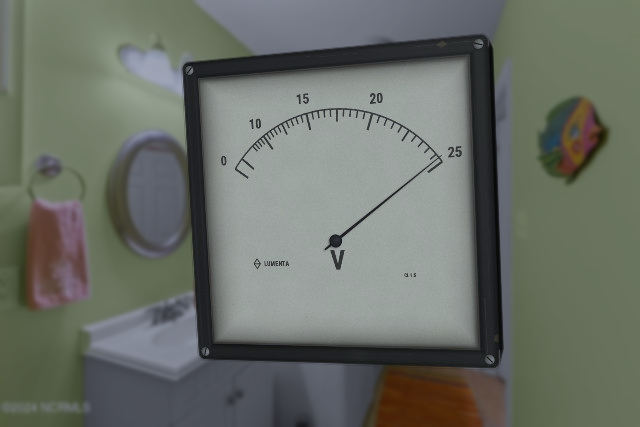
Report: **24.75** V
